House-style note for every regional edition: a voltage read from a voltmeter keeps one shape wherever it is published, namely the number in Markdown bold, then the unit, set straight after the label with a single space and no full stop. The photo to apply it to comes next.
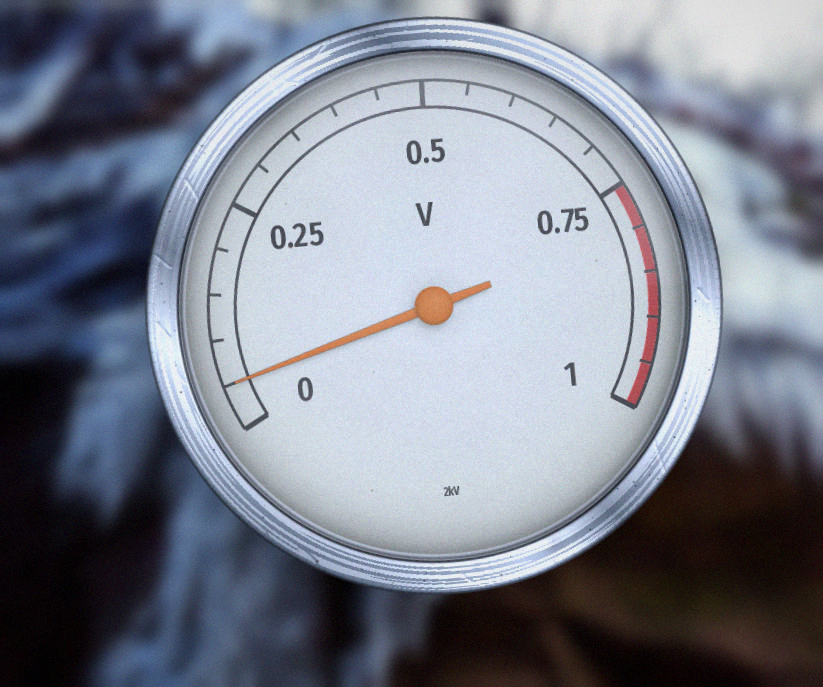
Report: **0.05** V
